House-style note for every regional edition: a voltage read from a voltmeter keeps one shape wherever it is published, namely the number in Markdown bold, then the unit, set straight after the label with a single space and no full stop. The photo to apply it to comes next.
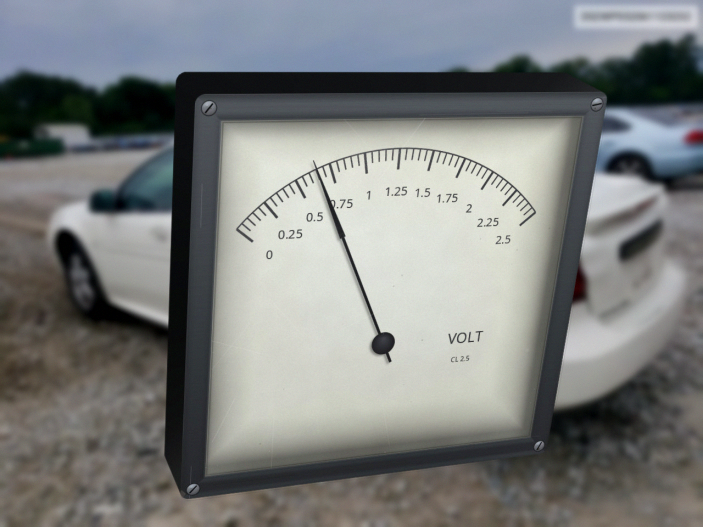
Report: **0.65** V
